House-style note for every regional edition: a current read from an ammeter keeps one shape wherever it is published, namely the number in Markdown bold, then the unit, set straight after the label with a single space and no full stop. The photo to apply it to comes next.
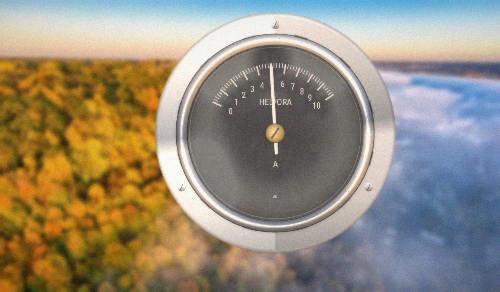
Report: **5** A
